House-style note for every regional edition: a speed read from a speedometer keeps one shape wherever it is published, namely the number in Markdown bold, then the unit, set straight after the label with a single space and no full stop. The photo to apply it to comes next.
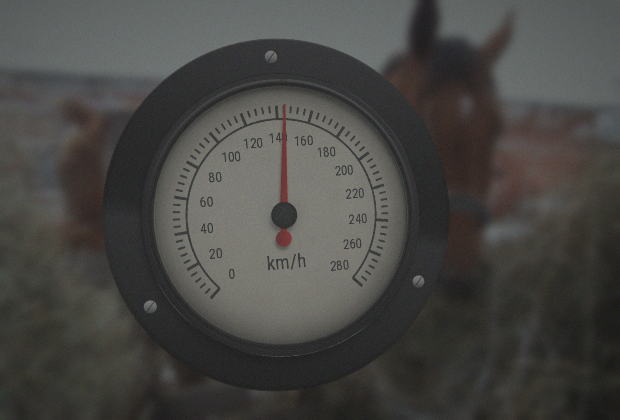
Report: **144** km/h
